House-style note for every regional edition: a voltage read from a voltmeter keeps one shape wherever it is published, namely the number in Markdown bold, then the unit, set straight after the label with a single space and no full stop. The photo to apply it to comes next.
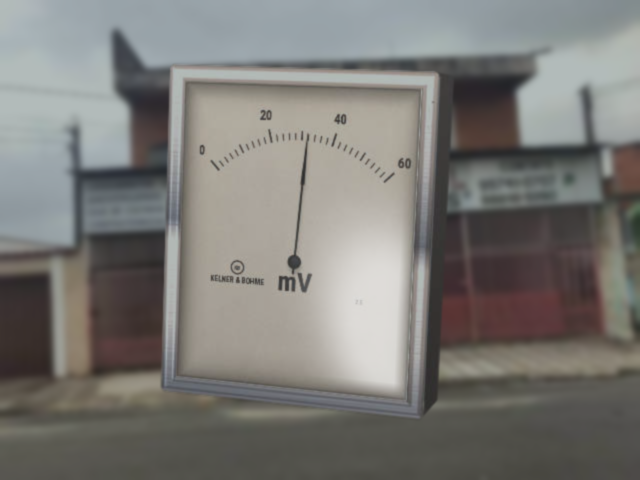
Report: **32** mV
